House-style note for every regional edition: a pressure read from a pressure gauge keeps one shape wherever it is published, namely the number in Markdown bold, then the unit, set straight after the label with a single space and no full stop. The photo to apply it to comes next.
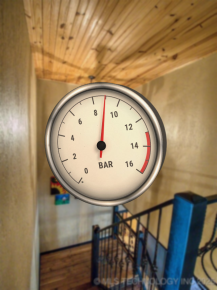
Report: **9** bar
